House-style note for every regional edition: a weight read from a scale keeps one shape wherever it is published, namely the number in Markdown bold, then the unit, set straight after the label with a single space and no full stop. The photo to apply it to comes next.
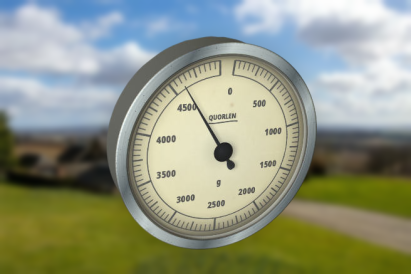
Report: **4600** g
